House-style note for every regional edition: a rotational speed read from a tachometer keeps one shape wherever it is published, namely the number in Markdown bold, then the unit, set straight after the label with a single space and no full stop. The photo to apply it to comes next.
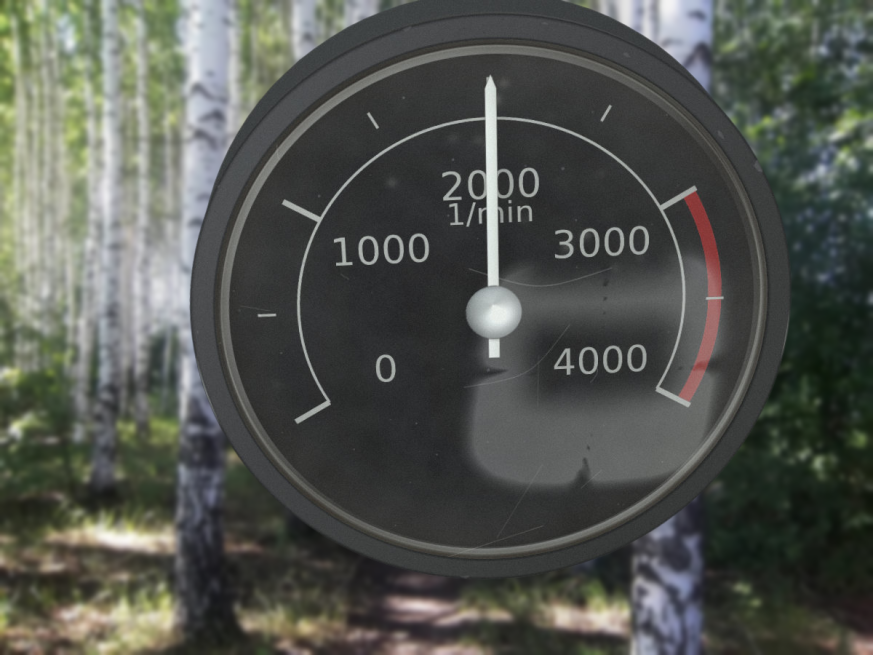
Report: **2000** rpm
